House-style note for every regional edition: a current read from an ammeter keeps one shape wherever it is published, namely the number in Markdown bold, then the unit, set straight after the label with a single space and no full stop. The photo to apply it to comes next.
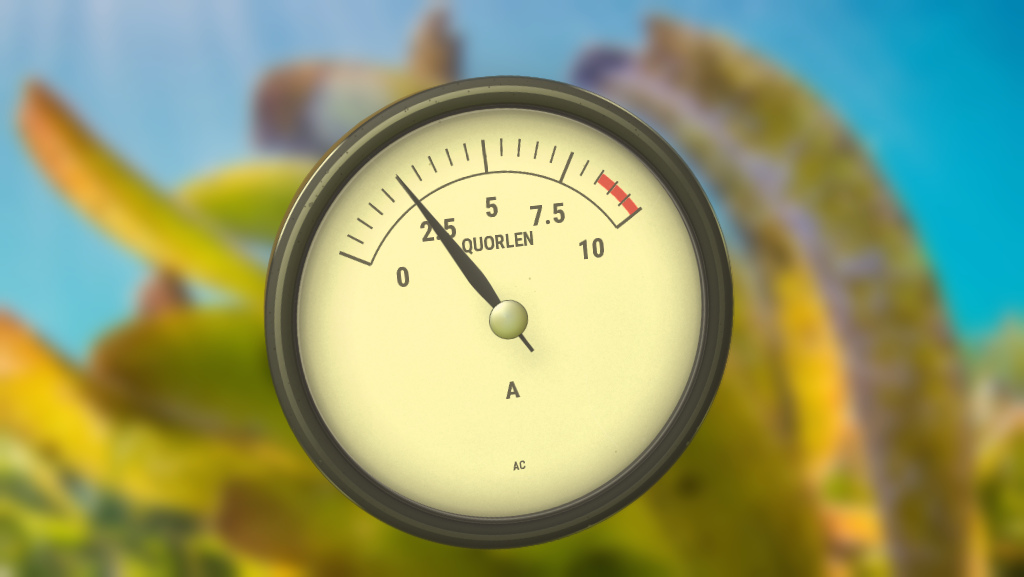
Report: **2.5** A
